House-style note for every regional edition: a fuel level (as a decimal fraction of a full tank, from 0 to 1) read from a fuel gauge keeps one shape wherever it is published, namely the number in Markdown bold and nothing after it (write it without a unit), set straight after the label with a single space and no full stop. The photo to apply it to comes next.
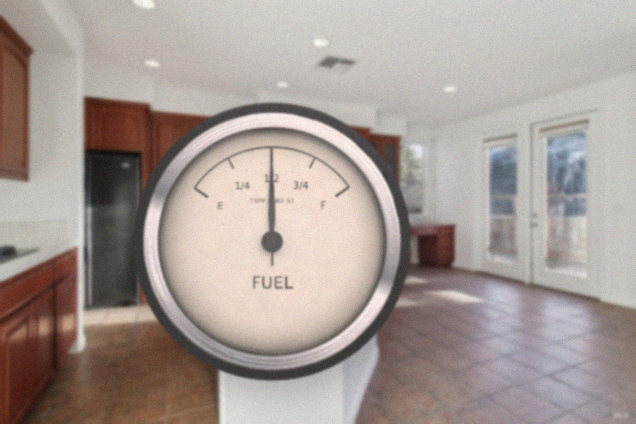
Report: **0.5**
